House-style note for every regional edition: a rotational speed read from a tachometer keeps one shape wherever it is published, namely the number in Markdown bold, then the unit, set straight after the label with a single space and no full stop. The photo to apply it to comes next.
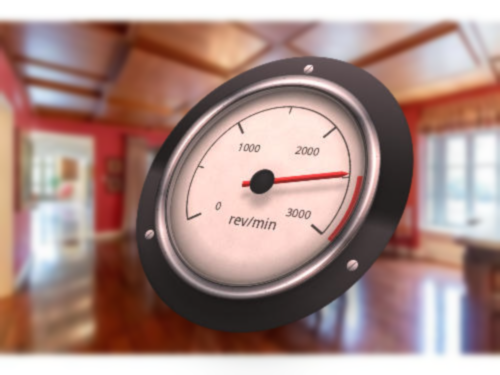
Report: **2500** rpm
